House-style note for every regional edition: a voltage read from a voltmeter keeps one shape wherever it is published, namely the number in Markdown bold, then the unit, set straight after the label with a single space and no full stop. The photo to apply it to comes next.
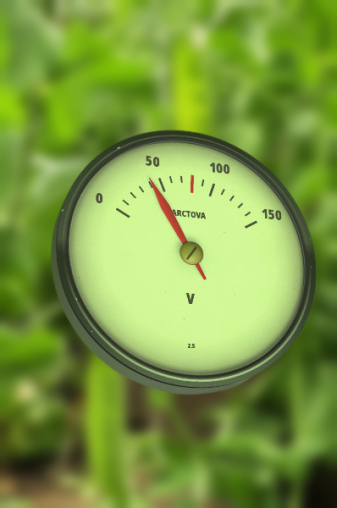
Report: **40** V
